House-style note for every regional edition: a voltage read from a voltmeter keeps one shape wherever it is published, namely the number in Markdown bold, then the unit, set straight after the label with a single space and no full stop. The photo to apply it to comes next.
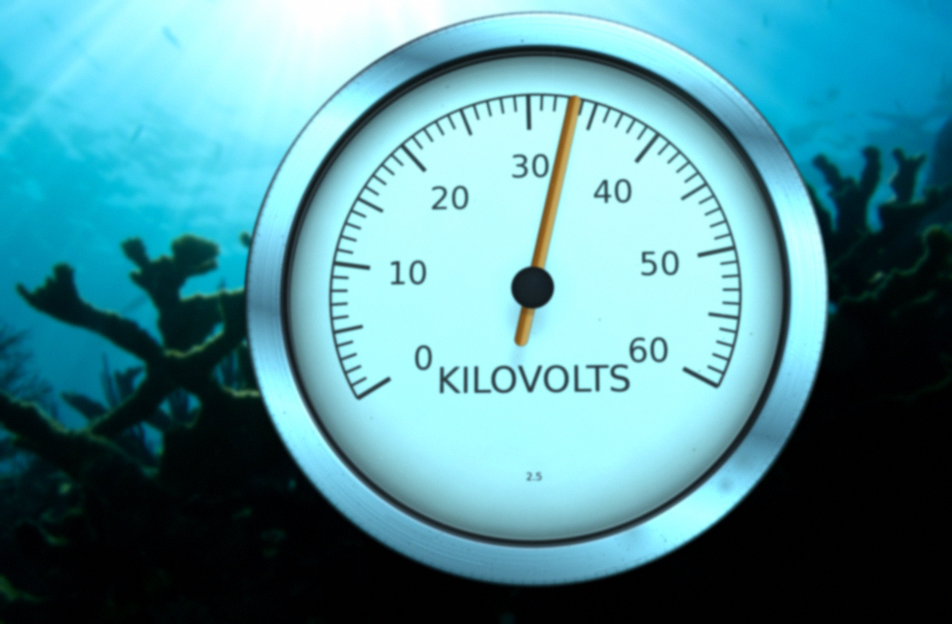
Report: **33.5** kV
